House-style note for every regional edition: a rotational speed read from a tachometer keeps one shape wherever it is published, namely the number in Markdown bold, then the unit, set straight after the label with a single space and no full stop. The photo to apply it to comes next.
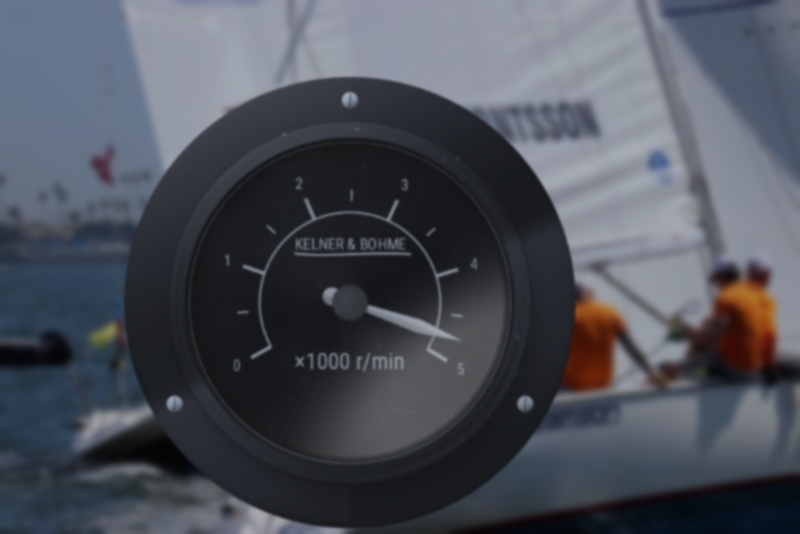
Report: **4750** rpm
